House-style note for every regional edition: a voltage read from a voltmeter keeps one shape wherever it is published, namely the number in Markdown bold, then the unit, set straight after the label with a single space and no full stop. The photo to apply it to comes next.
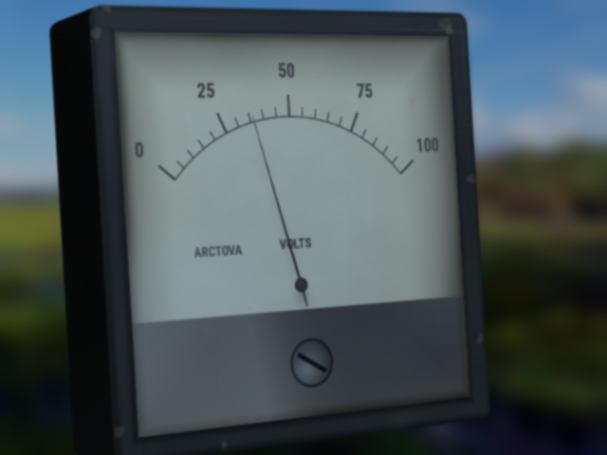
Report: **35** V
